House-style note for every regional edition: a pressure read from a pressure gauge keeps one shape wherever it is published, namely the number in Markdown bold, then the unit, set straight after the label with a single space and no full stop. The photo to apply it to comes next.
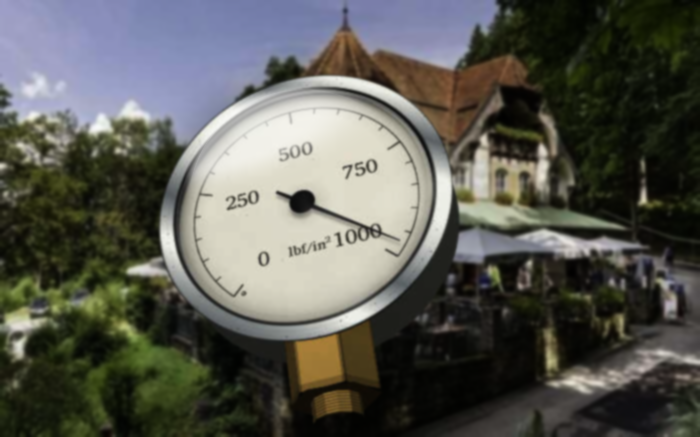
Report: **975** psi
